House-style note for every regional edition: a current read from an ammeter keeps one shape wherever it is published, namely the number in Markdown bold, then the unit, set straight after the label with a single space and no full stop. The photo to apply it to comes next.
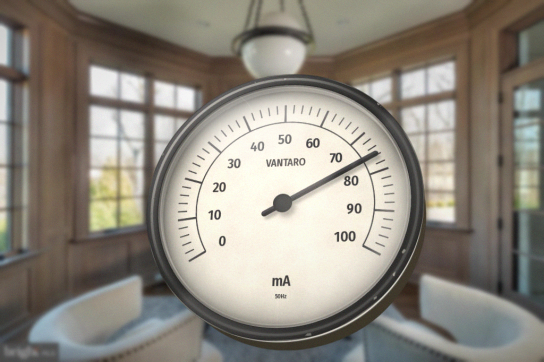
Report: **76** mA
